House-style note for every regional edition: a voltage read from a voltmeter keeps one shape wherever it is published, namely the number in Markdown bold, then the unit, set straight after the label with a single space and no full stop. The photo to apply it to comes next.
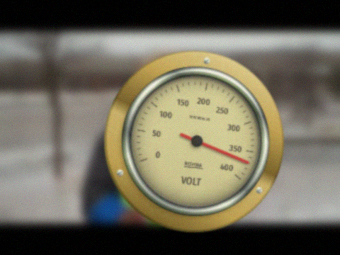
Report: **370** V
